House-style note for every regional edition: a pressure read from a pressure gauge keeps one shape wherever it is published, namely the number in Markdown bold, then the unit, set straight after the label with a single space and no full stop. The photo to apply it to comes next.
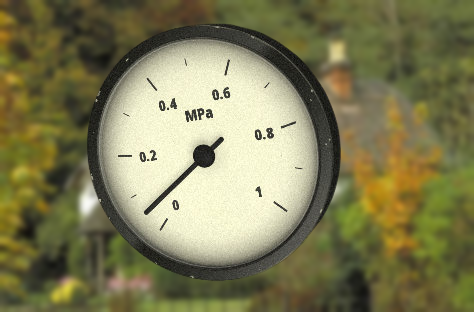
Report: **0.05** MPa
